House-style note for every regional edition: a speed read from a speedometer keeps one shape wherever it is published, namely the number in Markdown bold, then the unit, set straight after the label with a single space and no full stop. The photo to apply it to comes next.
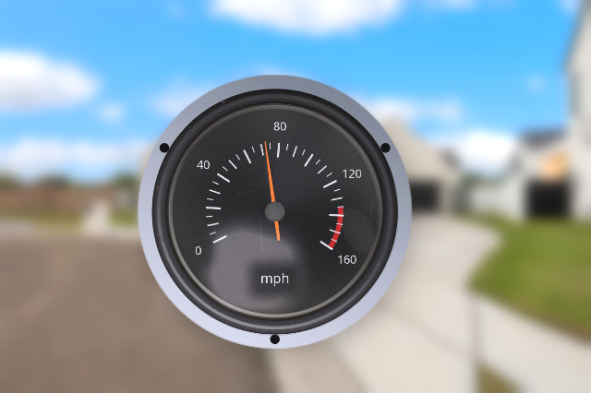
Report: **72.5** mph
